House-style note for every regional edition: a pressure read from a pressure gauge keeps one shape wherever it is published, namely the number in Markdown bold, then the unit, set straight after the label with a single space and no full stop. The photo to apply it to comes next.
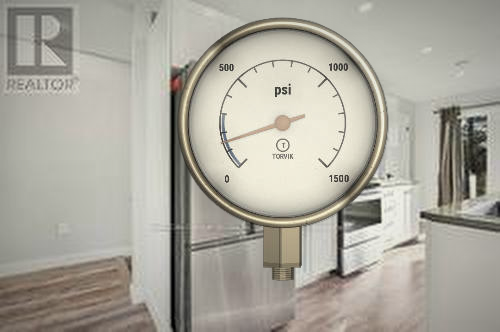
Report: **150** psi
